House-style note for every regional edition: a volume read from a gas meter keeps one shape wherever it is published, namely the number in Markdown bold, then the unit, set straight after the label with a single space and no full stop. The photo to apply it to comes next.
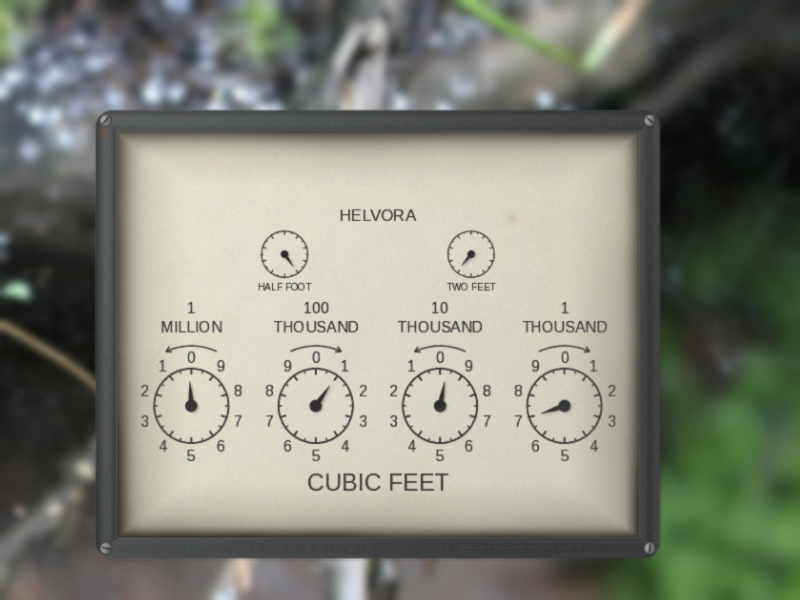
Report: **9700** ft³
